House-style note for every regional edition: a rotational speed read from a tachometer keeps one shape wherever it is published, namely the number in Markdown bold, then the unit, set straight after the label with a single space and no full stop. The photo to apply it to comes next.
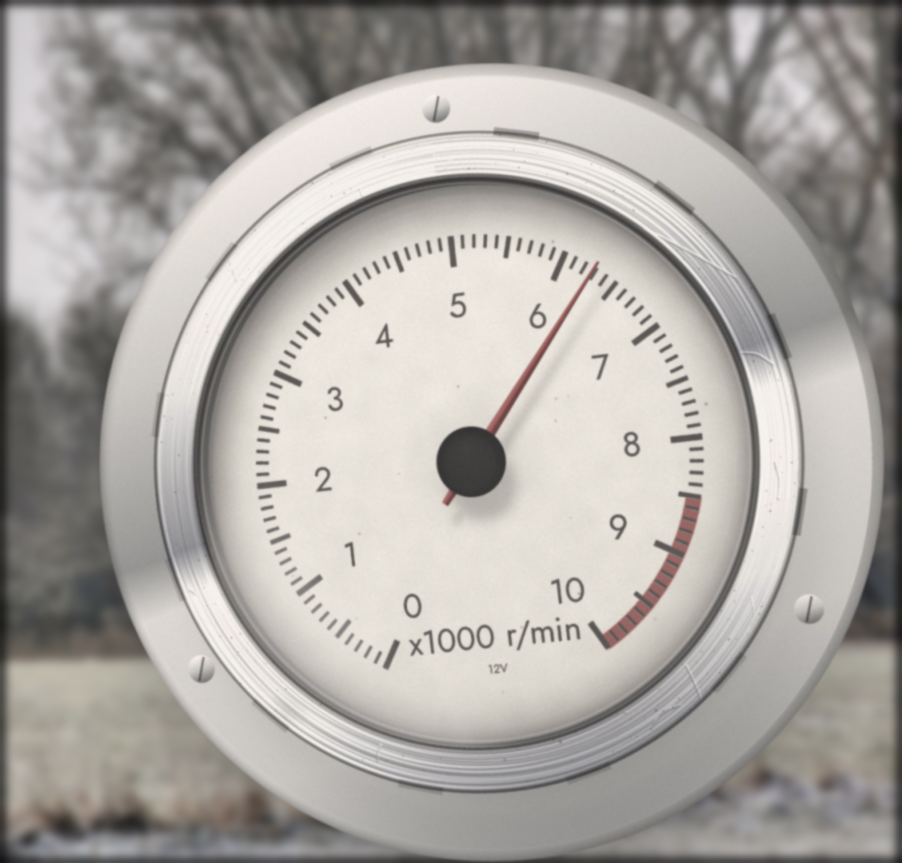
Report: **6300** rpm
